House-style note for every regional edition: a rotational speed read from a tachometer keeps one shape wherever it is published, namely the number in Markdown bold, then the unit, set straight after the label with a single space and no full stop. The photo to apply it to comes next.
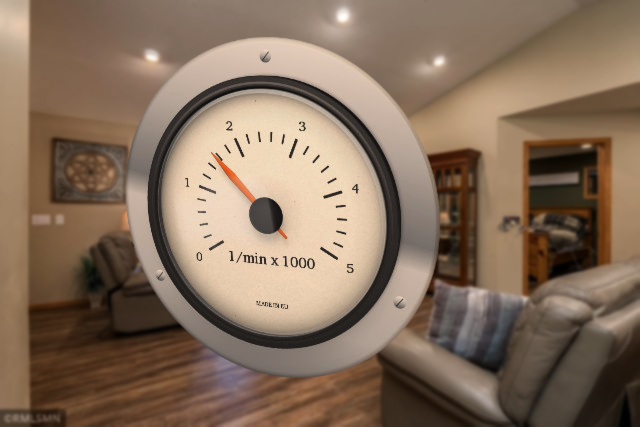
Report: **1600** rpm
